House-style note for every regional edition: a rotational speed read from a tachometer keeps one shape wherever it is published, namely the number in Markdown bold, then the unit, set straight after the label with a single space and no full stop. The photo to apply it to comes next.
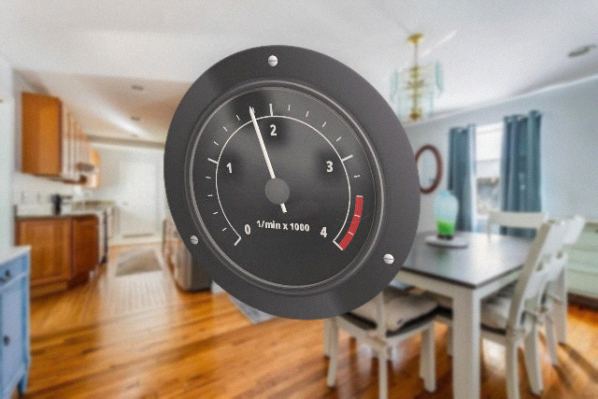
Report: **1800** rpm
